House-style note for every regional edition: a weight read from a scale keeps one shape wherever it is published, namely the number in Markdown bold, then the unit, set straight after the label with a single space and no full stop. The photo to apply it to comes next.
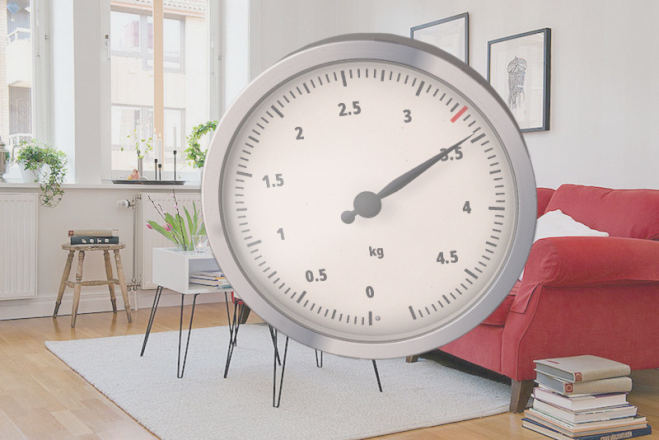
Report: **3.45** kg
